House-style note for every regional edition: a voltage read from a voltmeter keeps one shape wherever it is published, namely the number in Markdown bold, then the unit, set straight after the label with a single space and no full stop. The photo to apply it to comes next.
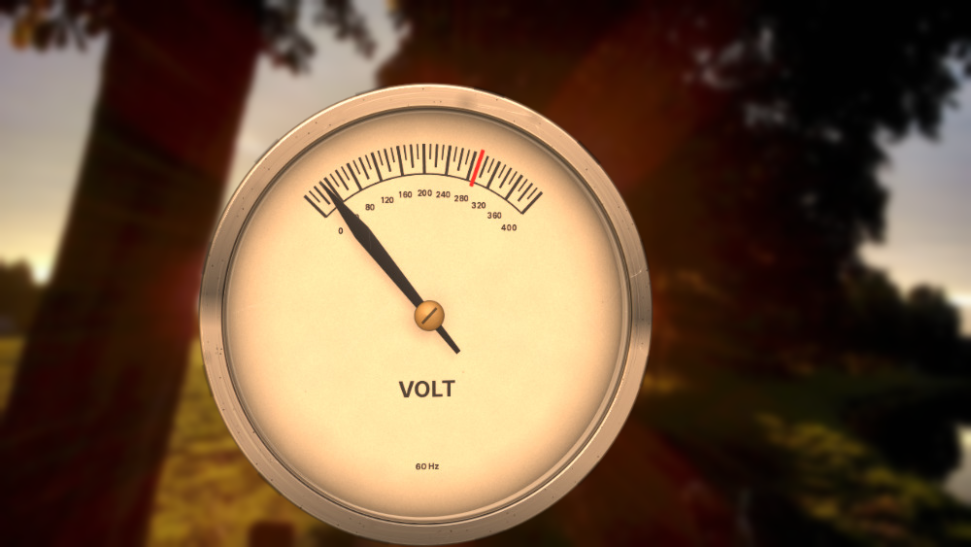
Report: **30** V
